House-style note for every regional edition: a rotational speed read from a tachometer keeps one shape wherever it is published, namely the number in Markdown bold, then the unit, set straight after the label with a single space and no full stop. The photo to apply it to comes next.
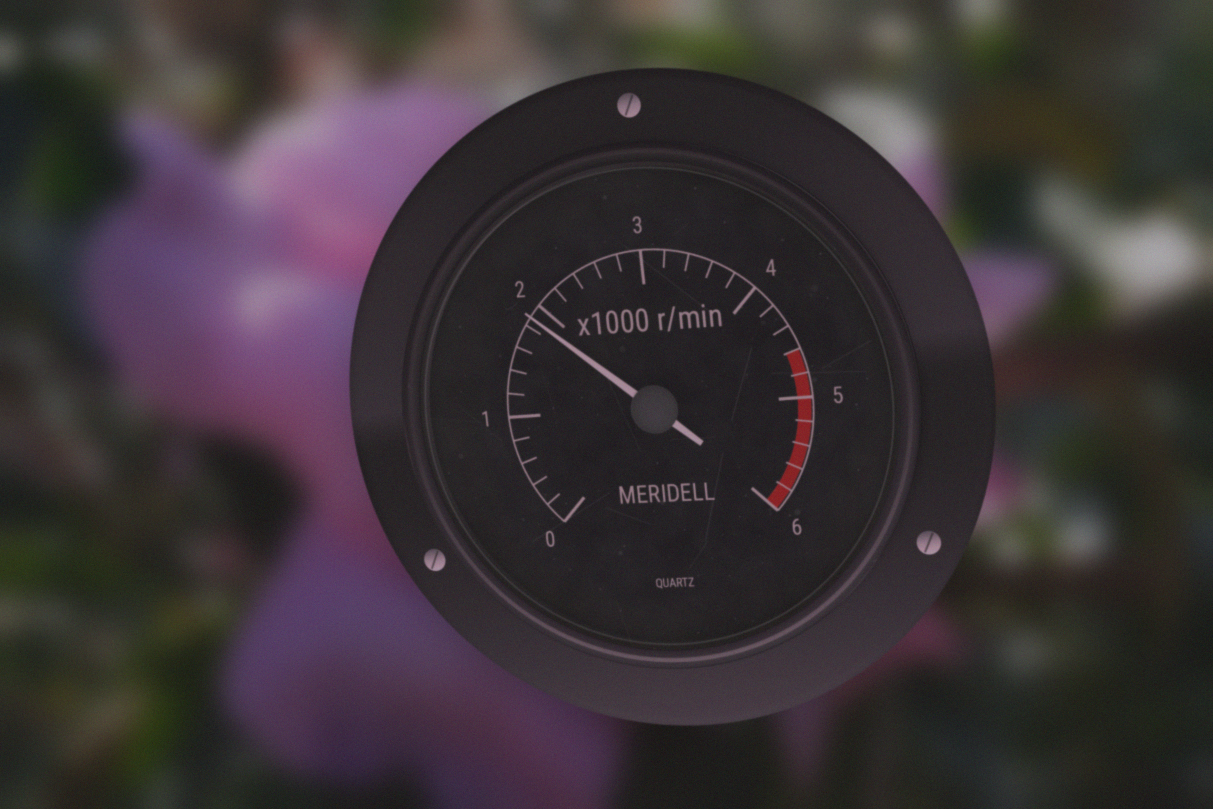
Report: **1900** rpm
